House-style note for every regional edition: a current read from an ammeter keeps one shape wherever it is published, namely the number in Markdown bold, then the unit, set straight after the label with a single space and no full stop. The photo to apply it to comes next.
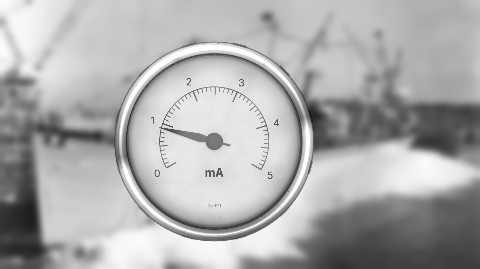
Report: **0.9** mA
